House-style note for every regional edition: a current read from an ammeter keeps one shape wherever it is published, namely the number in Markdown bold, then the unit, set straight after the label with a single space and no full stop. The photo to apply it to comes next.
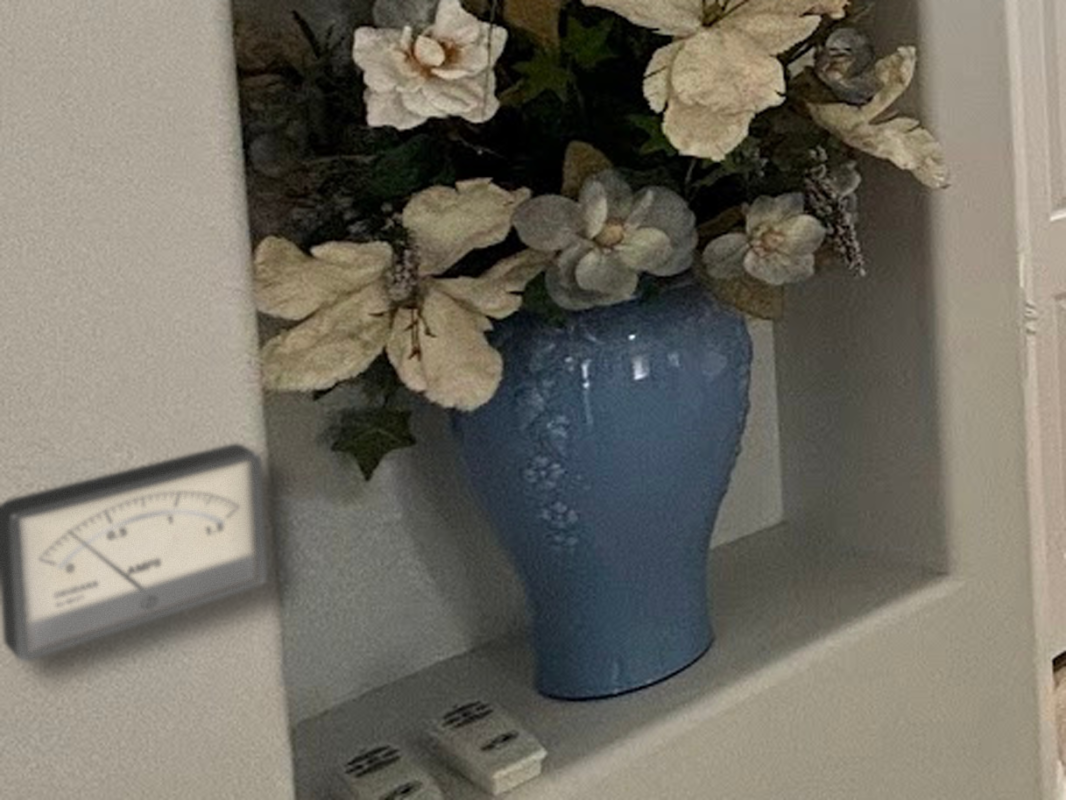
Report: **0.25** A
